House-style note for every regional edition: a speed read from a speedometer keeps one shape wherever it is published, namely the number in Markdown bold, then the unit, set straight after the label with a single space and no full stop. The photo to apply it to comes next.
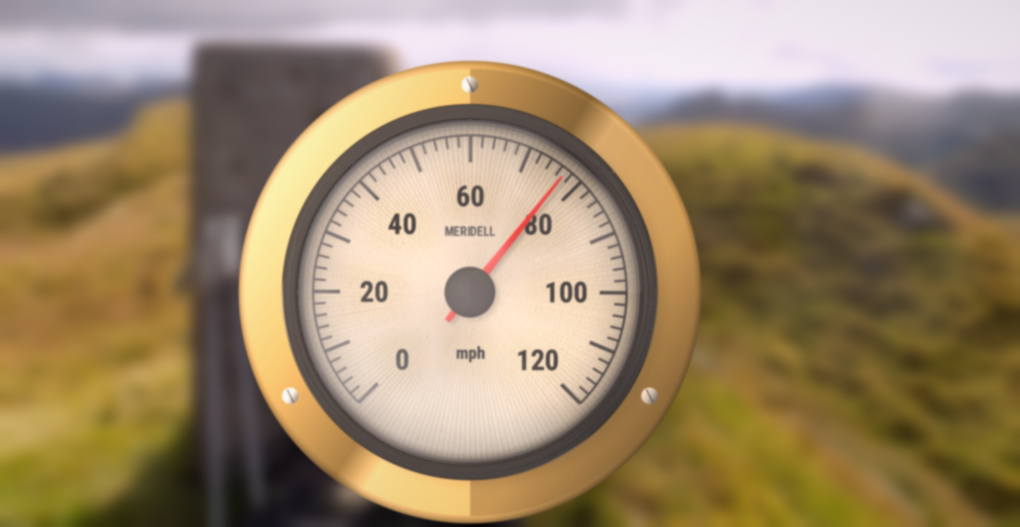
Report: **77** mph
